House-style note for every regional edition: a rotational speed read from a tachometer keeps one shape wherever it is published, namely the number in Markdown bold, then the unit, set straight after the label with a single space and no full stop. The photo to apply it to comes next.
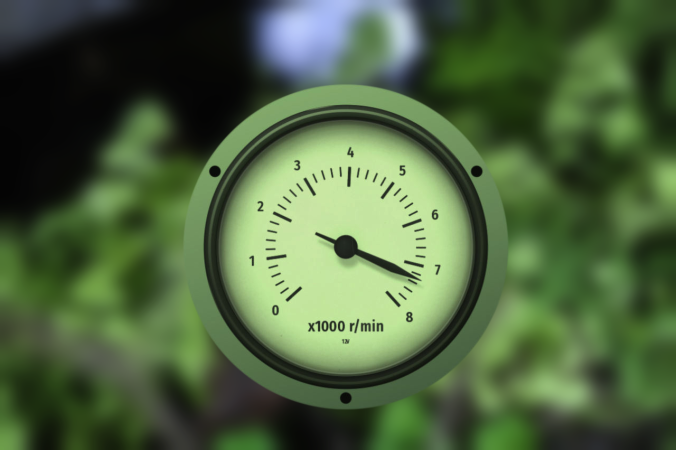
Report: **7300** rpm
